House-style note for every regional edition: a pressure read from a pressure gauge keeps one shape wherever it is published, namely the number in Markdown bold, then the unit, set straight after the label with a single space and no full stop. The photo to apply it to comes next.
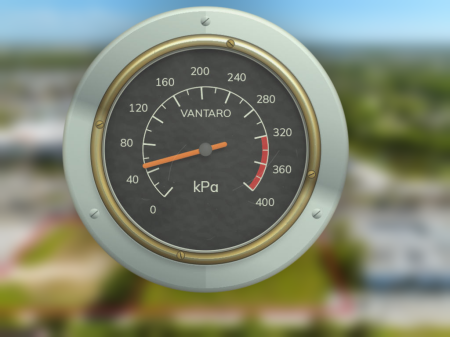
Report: **50** kPa
